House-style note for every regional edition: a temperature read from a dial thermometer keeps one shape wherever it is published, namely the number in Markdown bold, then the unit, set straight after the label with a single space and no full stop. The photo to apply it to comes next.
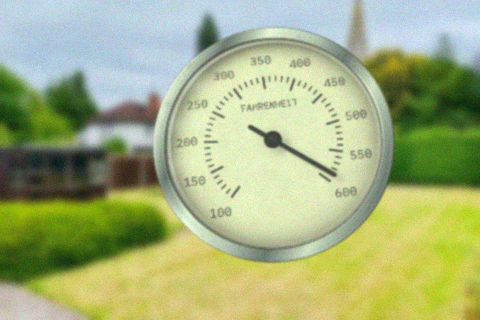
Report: **590** °F
